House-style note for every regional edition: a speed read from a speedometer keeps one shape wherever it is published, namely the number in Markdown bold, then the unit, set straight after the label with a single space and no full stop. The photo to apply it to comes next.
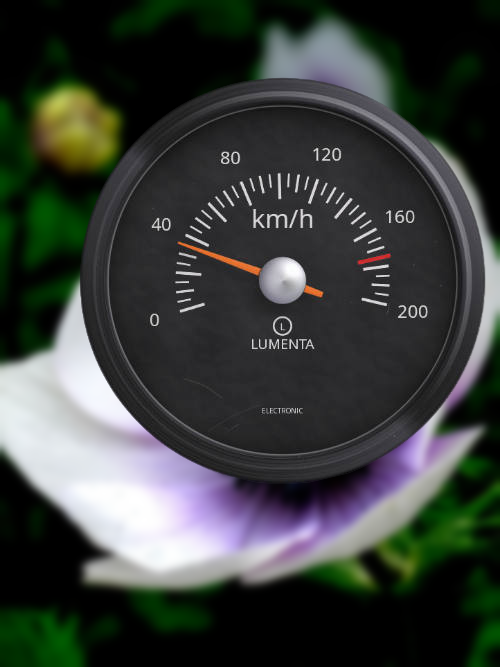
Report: **35** km/h
